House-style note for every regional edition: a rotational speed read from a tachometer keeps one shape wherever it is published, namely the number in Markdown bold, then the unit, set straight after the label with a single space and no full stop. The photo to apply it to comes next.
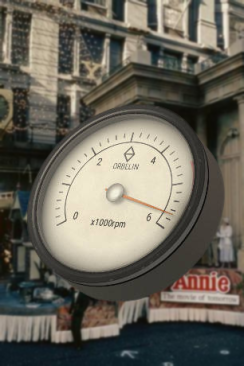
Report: **5700** rpm
